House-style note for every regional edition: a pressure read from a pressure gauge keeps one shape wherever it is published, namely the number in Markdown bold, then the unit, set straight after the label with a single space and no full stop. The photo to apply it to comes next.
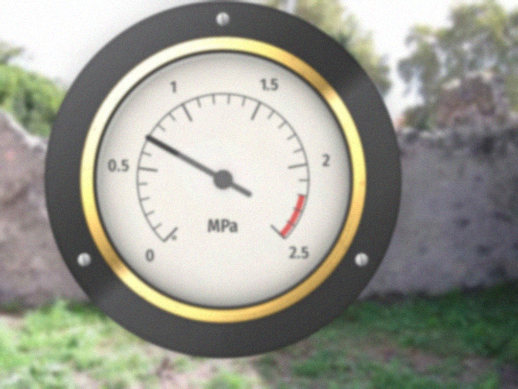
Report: **0.7** MPa
